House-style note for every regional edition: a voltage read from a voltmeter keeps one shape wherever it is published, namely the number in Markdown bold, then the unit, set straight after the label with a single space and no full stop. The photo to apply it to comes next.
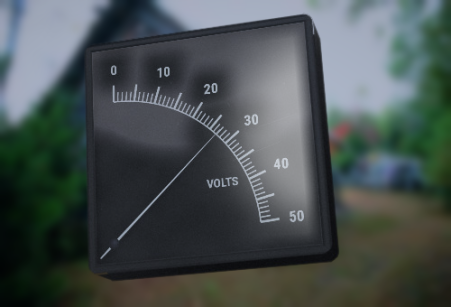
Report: **27** V
